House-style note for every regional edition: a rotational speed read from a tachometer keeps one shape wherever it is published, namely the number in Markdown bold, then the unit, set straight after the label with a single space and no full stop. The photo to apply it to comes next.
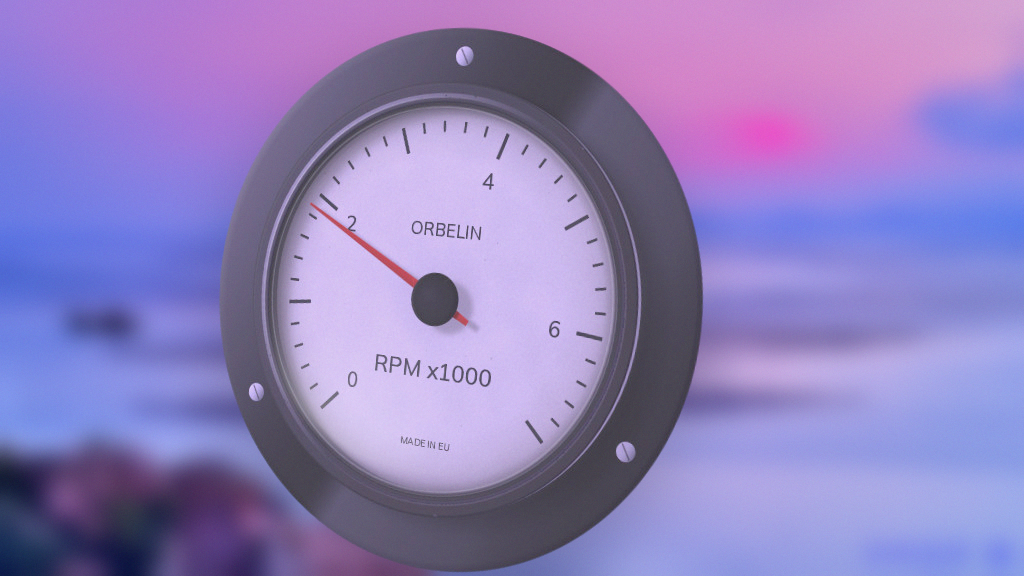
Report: **1900** rpm
